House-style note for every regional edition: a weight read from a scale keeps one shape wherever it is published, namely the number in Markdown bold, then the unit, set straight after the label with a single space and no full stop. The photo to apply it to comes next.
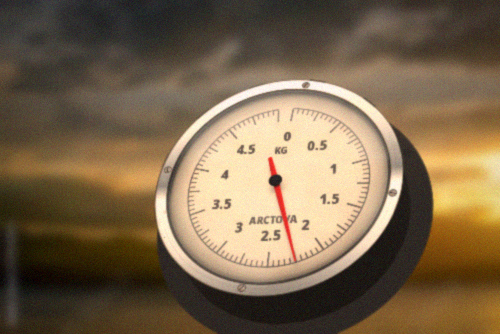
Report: **2.25** kg
